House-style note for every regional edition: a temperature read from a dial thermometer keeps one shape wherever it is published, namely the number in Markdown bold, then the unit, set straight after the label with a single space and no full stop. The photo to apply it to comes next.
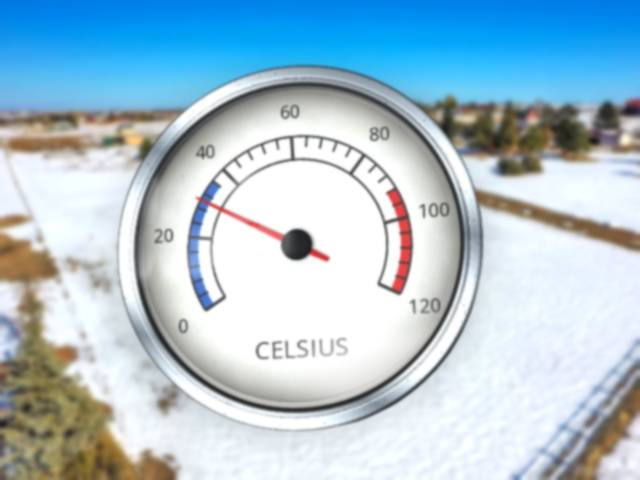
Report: **30** °C
